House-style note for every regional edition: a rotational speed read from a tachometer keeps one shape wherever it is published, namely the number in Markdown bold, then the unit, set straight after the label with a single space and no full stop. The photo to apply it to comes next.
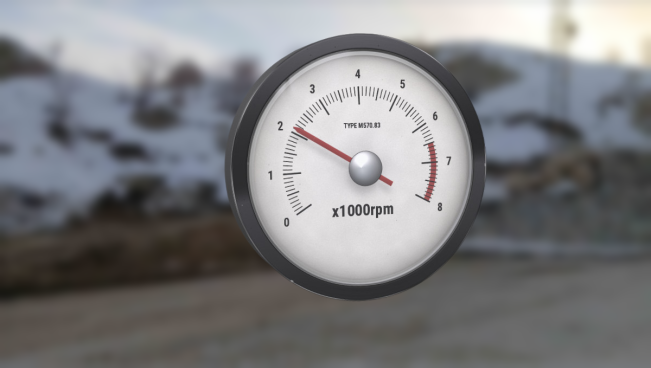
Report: **2100** rpm
